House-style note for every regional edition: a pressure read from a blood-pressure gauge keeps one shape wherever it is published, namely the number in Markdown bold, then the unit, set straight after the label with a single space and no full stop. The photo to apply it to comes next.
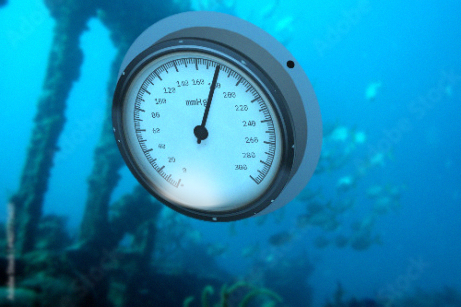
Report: **180** mmHg
